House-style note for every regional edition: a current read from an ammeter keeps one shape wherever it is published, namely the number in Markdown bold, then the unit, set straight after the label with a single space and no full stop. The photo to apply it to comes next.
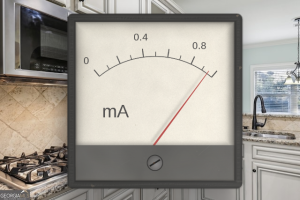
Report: **0.95** mA
